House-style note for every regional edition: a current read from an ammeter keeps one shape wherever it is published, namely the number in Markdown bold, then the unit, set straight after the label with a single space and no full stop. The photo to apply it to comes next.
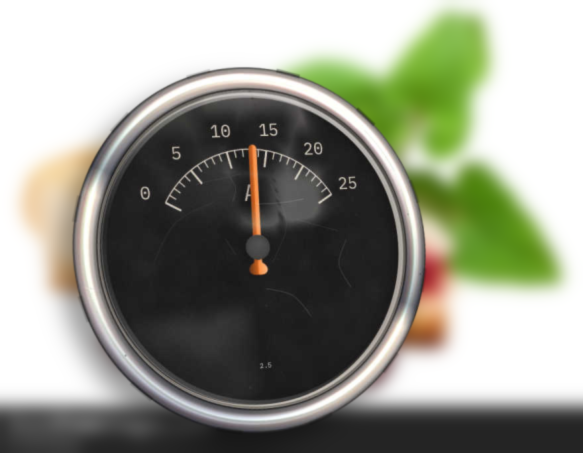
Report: **13** A
